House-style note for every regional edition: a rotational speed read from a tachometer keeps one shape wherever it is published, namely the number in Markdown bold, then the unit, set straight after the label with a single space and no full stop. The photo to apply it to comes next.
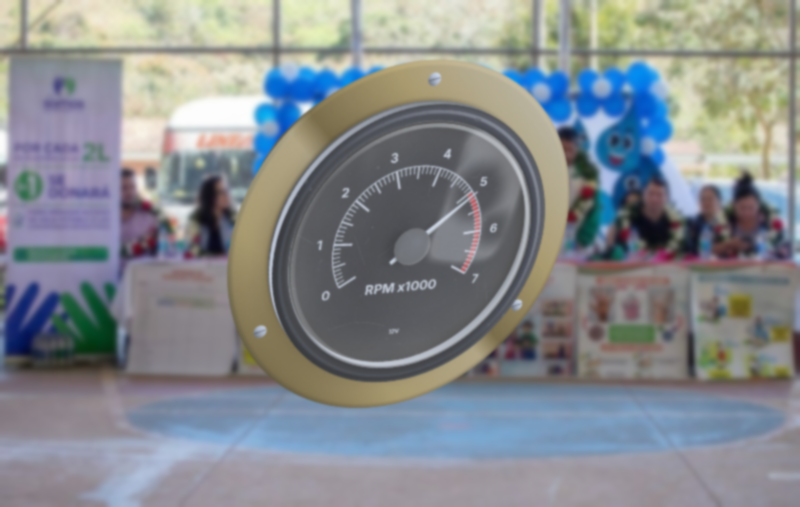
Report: **5000** rpm
